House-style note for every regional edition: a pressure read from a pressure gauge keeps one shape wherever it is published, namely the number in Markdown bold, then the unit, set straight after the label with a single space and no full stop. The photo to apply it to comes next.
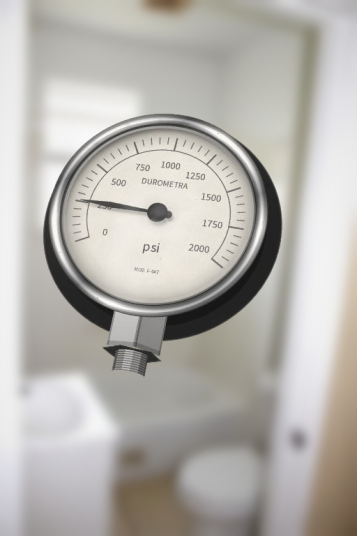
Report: **250** psi
